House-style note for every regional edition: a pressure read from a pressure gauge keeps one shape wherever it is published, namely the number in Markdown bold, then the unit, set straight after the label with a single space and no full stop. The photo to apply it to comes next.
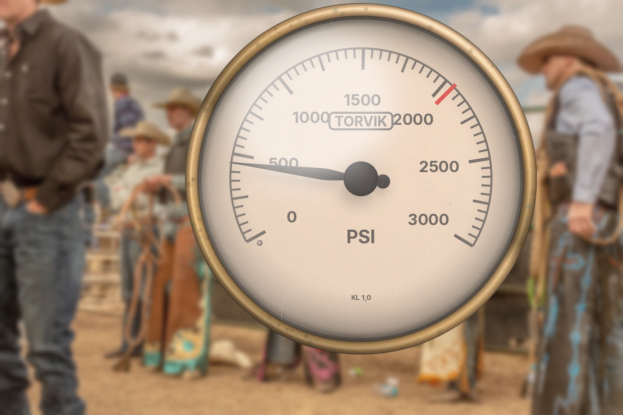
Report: **450** psi
